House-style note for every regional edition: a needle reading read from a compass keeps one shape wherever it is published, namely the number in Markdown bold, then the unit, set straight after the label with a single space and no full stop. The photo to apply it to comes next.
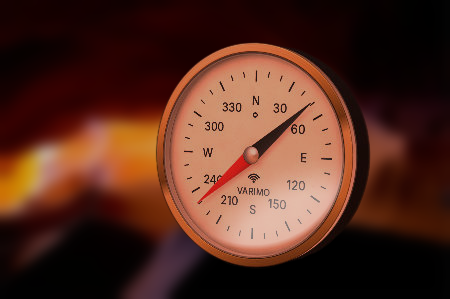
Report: **230** °
